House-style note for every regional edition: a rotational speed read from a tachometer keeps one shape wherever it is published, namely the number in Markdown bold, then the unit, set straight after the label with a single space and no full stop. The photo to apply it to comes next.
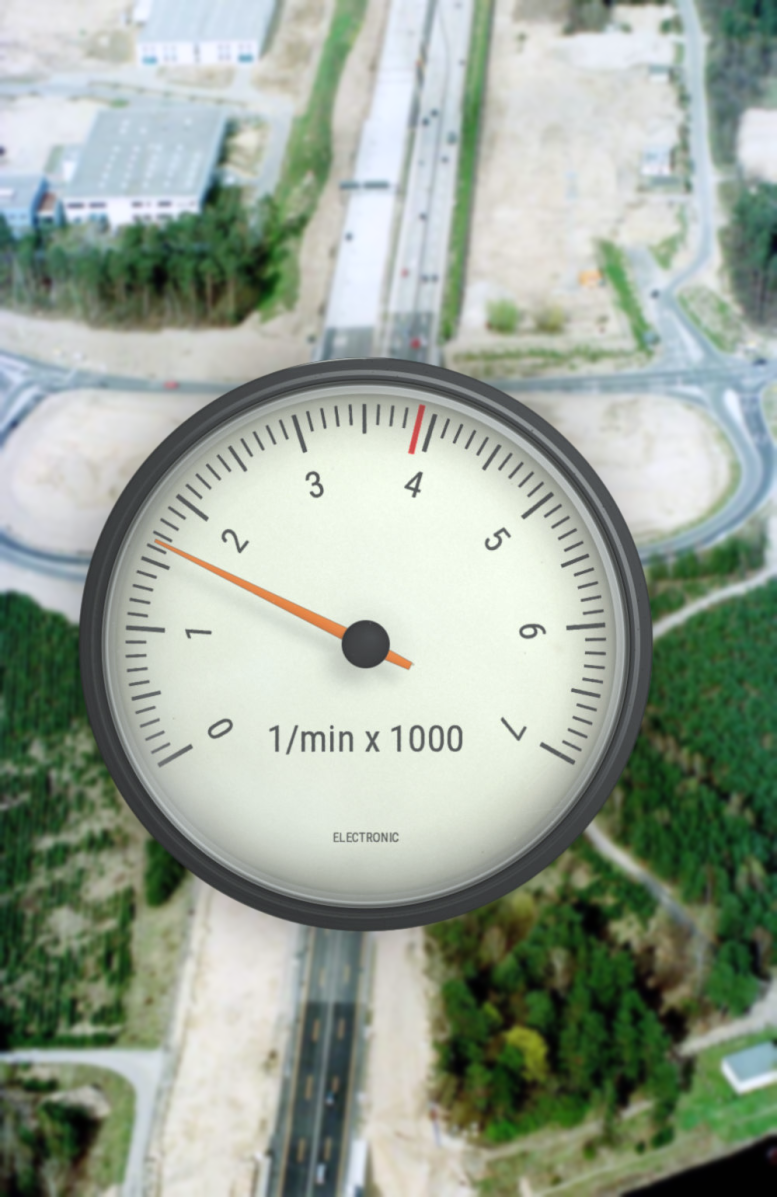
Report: **1650** rpm
